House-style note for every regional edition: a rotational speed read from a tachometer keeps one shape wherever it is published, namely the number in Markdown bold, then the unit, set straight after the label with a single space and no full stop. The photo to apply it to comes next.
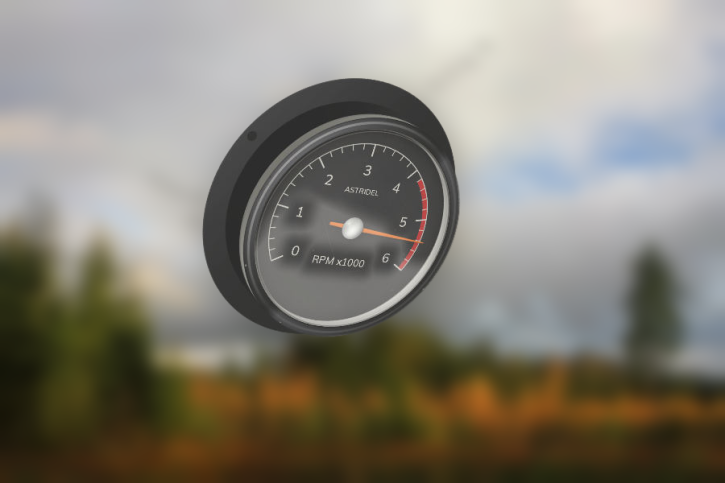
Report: **5400** rpm
